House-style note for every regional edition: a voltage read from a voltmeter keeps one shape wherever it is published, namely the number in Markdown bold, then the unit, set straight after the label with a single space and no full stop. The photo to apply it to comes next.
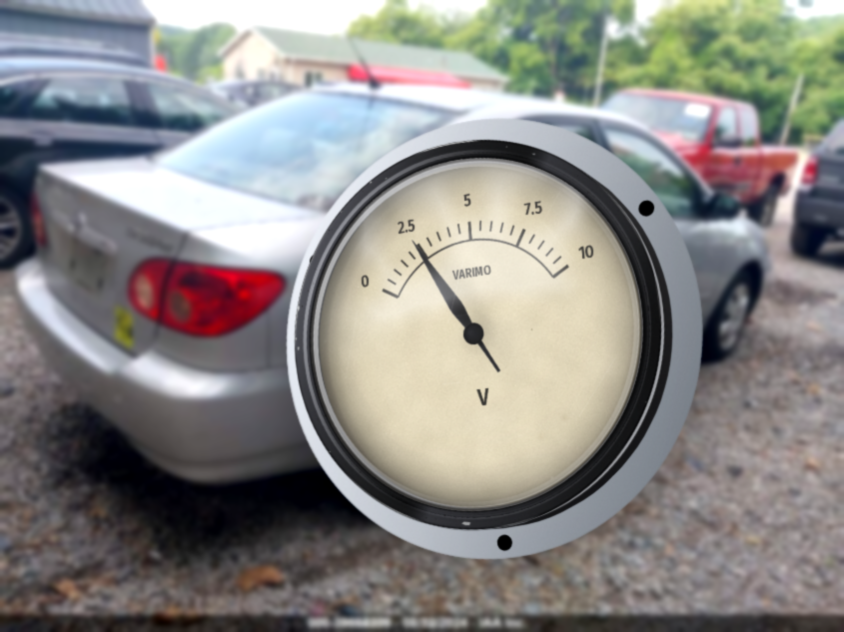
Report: **2.5** V
